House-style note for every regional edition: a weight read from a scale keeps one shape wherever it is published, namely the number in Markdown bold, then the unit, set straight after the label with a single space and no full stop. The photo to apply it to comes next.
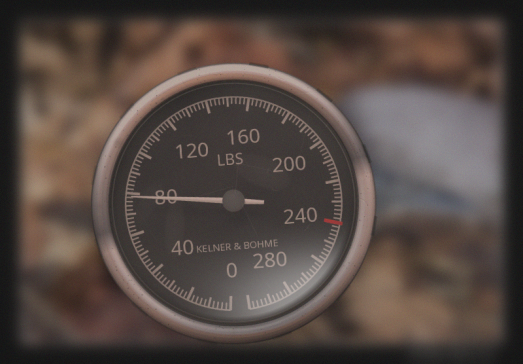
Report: **78** lb
